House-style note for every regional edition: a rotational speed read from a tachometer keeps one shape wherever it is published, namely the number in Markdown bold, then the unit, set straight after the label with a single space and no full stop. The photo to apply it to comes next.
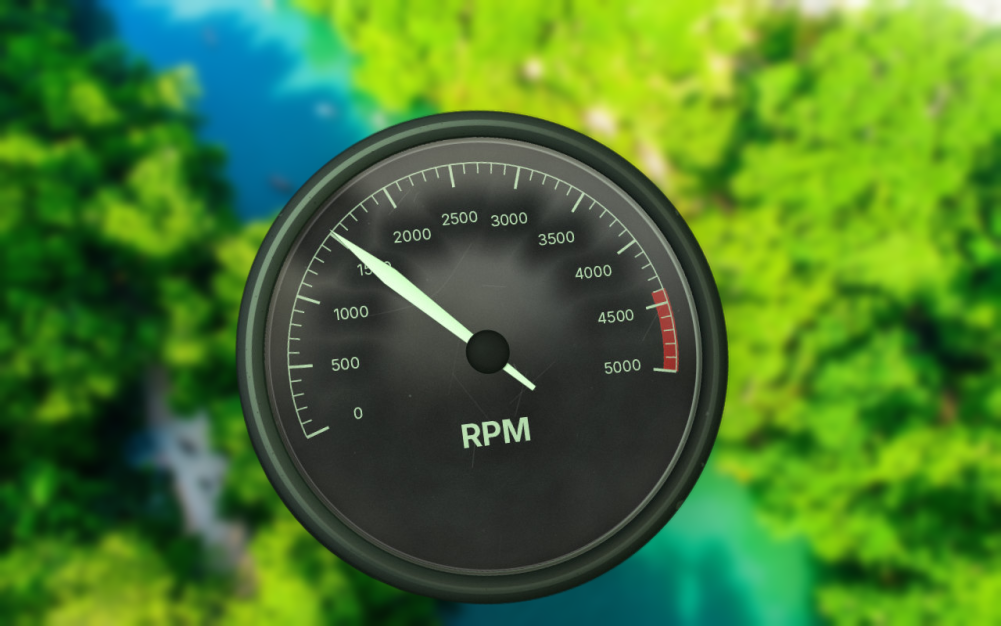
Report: **1500** rpm
